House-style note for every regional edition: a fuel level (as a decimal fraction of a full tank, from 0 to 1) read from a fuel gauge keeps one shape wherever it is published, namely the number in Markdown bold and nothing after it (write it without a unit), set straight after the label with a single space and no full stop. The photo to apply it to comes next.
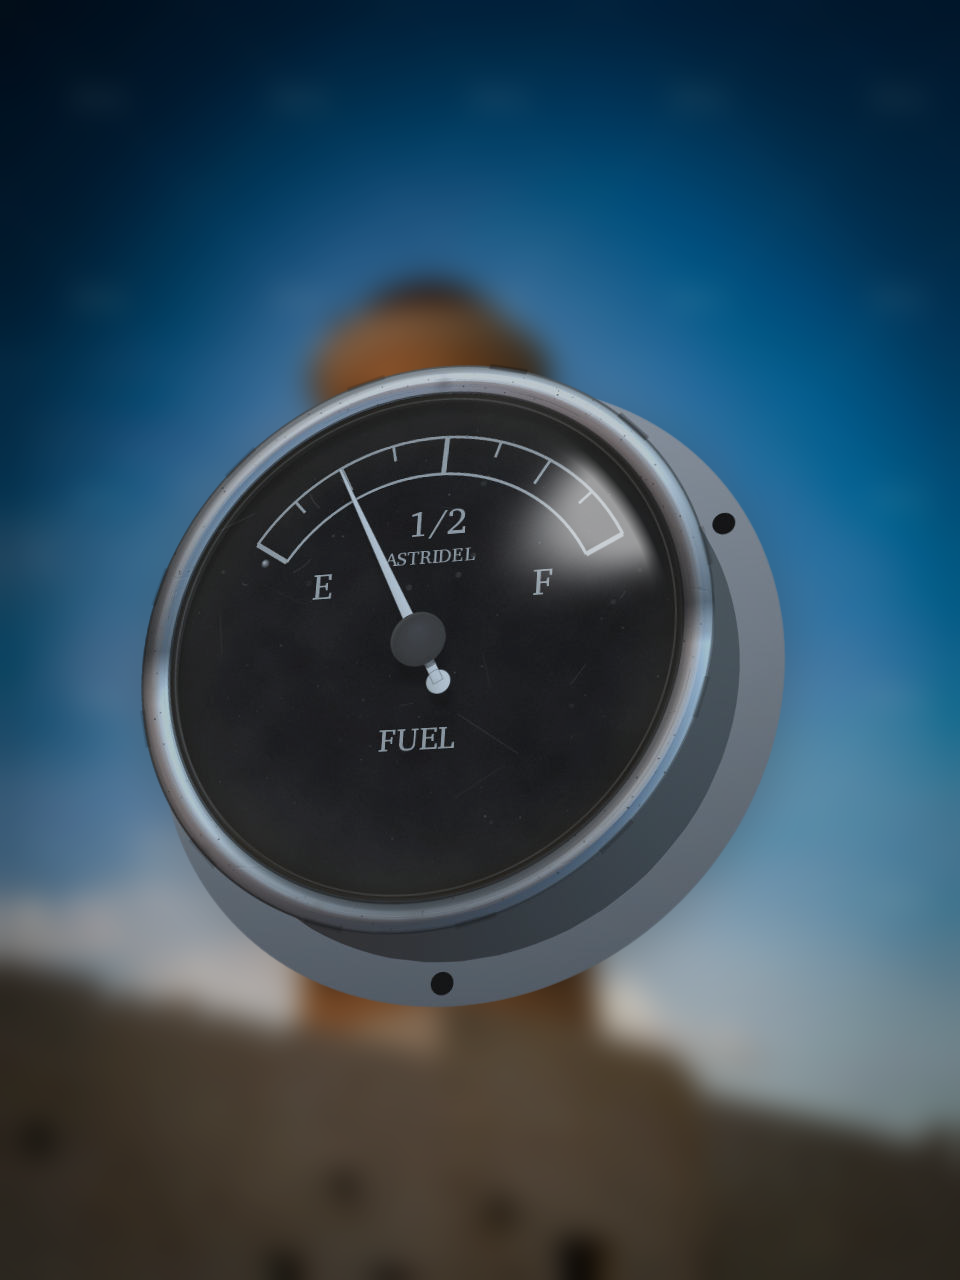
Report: **0.25**
